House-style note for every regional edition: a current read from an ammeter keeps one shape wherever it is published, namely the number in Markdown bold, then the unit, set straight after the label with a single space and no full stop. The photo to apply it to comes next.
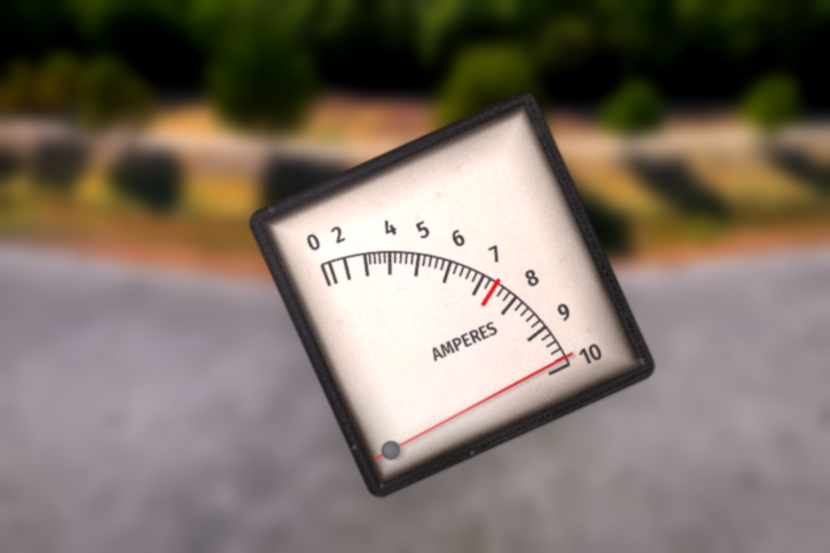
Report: **9.8** A
